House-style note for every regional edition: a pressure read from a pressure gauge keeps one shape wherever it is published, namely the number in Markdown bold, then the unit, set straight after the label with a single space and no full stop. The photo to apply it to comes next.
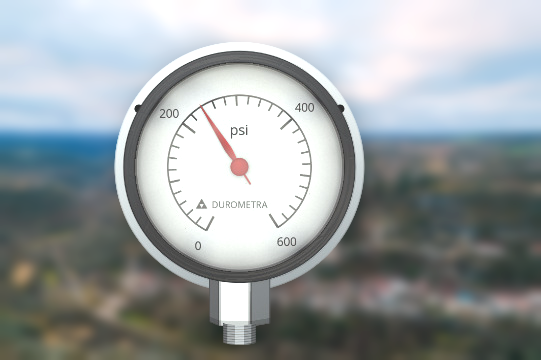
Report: **240** psi
